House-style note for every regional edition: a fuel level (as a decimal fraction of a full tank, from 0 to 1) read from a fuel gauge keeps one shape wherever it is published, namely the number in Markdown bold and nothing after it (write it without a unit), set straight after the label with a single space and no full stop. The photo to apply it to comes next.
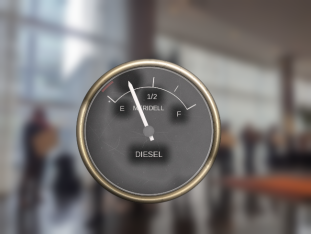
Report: **0.25**
